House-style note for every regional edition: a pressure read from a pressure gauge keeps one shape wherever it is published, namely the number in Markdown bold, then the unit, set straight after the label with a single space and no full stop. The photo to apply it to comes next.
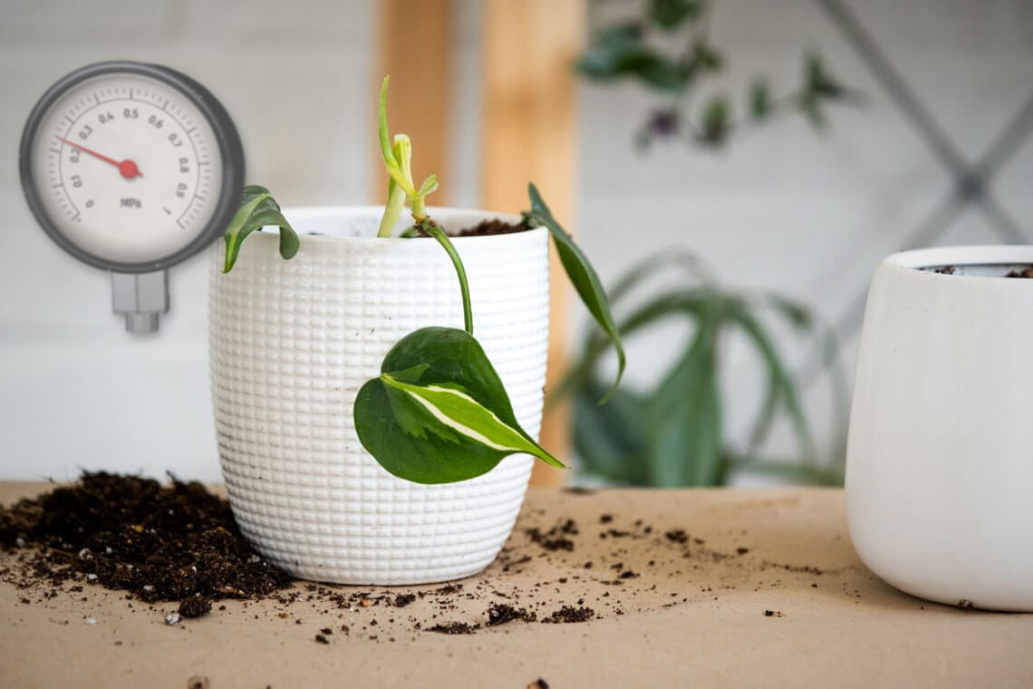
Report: **0.24** MPa
